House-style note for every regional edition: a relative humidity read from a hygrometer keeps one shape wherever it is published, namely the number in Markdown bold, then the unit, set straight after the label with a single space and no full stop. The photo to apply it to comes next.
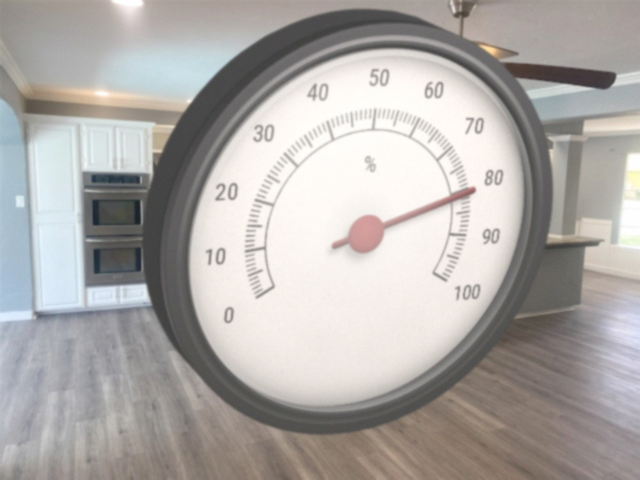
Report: **80** %
